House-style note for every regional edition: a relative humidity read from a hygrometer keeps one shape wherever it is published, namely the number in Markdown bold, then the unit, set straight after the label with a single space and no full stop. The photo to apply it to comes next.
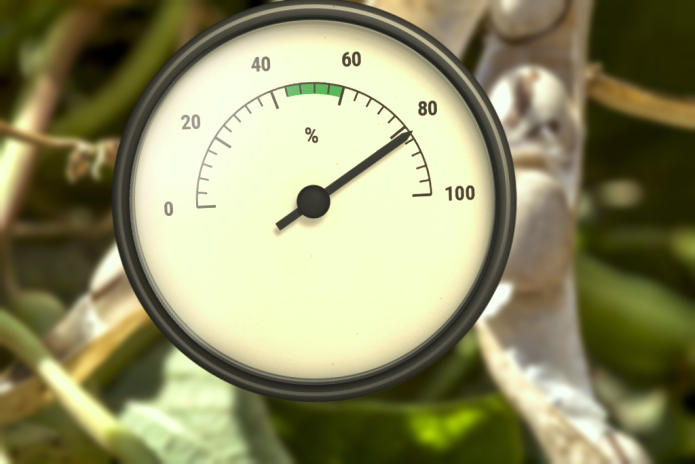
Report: **82** %
